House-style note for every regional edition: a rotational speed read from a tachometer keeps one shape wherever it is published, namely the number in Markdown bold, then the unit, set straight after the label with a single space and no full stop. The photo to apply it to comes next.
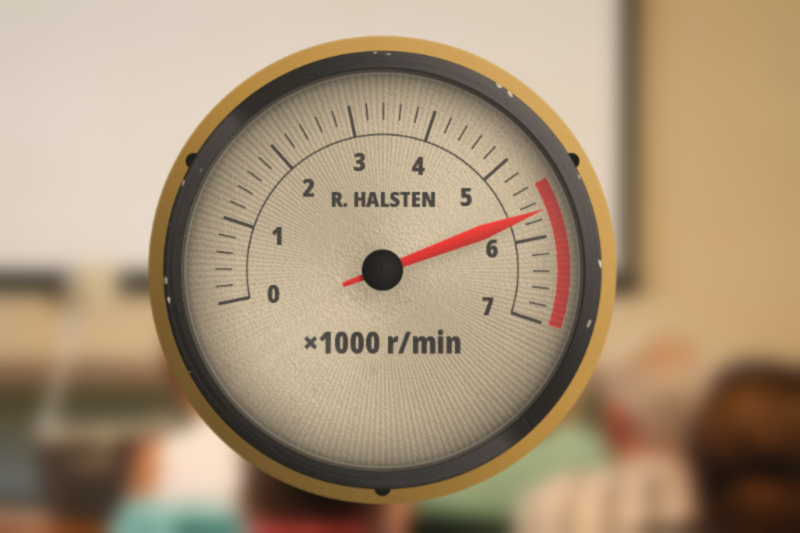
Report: **5700** rpm
